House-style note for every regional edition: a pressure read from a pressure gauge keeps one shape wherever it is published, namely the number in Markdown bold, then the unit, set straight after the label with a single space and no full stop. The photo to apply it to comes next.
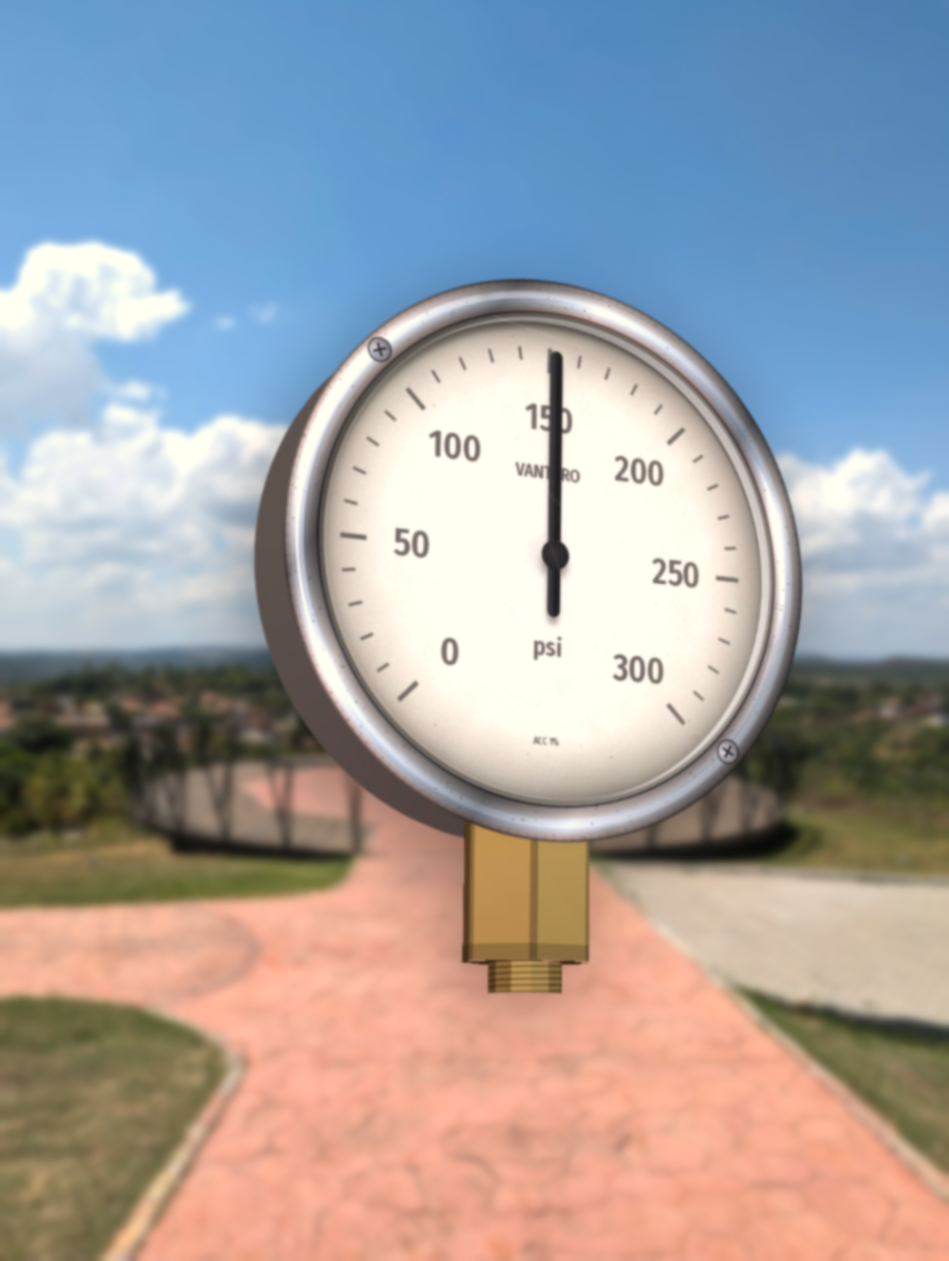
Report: **150** psi
